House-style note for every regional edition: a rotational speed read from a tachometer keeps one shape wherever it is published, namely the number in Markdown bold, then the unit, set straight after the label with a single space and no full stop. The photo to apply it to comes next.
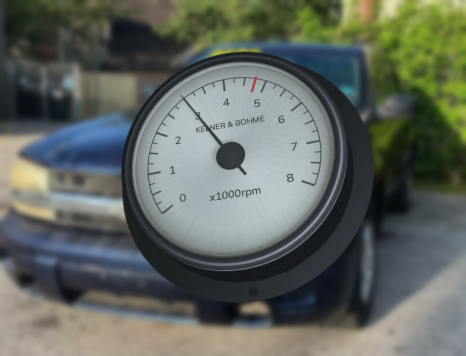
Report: **3000** rpm
